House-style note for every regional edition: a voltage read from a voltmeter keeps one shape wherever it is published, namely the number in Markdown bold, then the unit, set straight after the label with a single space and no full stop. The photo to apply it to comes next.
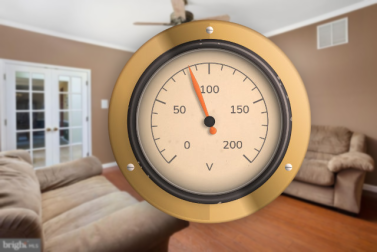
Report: **85** V
